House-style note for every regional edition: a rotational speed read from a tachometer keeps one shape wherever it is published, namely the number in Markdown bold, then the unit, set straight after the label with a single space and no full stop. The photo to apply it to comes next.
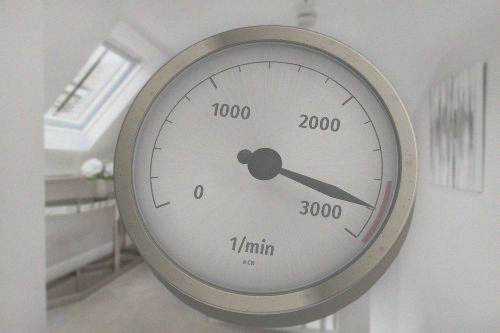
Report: **2800** rpm
